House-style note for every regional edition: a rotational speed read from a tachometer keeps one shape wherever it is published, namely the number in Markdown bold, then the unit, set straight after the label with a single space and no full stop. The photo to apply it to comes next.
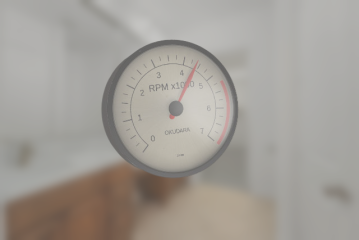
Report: **4375** rpm
